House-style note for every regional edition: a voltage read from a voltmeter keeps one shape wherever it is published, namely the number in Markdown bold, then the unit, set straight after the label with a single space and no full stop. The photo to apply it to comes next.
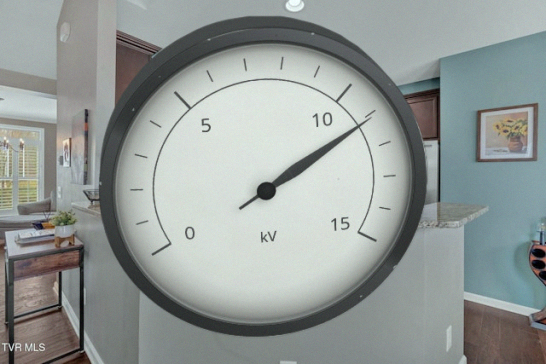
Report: **11** kV
